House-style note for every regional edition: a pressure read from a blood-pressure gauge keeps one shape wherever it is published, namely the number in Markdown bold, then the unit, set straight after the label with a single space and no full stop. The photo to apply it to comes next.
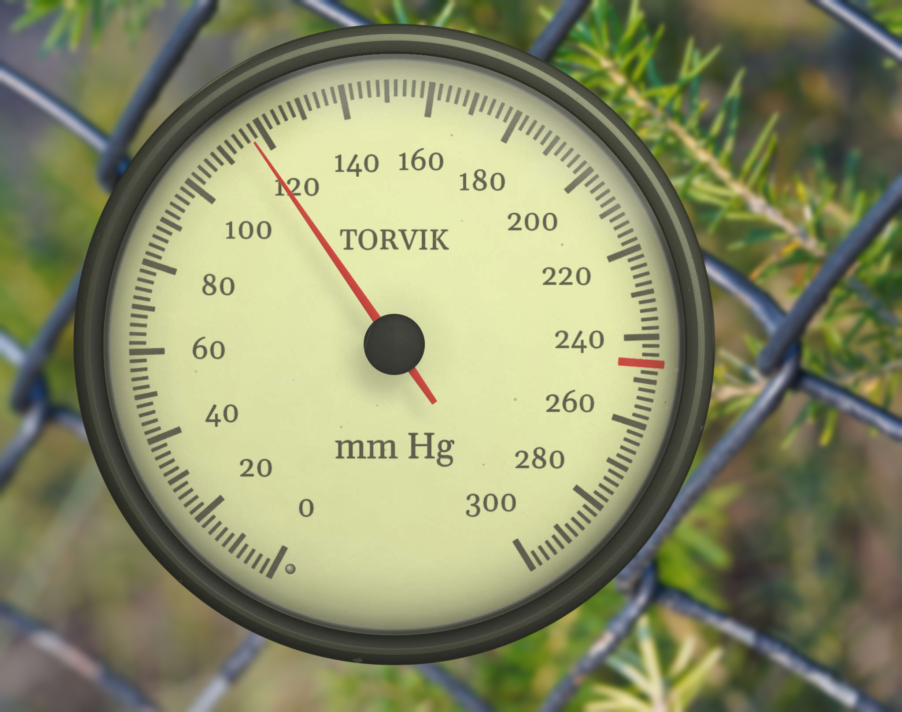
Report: **117** mmHg
